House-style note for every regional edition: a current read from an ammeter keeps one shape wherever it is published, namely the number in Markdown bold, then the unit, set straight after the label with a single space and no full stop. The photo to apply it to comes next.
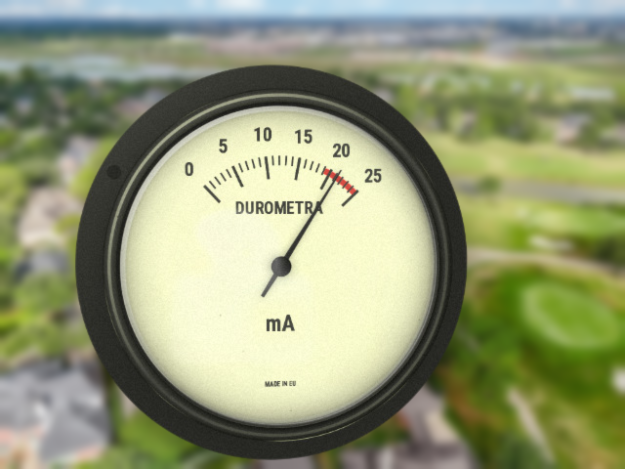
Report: **21** mA
